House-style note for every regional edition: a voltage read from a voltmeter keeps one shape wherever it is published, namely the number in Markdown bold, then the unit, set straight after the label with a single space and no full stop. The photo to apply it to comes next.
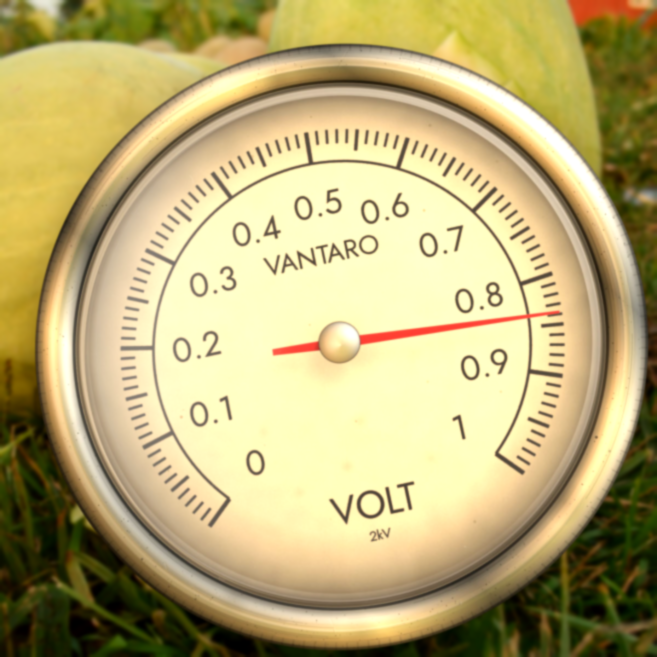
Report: **0.84** V
